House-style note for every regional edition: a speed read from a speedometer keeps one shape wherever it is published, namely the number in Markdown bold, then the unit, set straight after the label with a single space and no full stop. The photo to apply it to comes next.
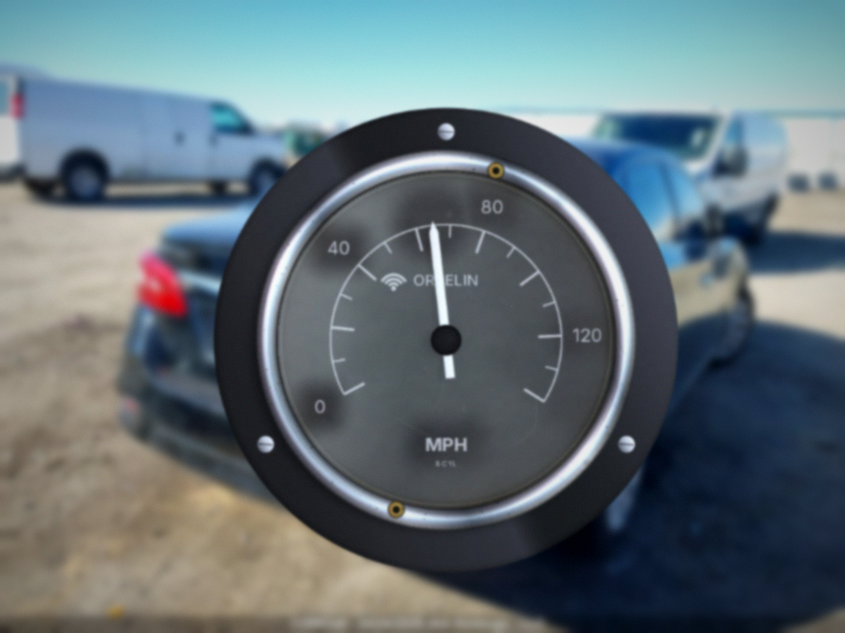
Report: **65** mph
